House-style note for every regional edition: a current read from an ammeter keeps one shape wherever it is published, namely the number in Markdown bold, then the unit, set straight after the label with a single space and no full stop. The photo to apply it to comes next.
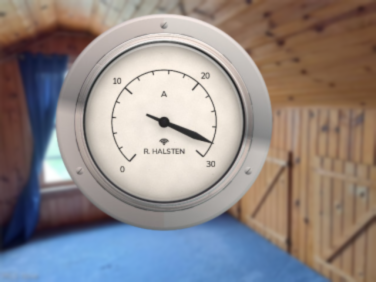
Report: **28** A
